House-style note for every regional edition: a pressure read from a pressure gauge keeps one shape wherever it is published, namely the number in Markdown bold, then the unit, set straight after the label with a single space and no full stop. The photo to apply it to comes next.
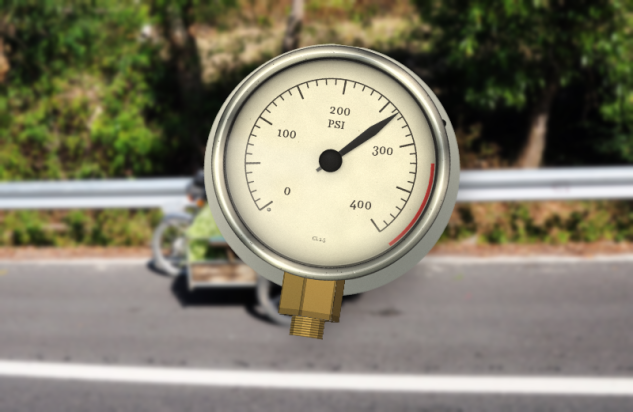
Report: **265** psi
